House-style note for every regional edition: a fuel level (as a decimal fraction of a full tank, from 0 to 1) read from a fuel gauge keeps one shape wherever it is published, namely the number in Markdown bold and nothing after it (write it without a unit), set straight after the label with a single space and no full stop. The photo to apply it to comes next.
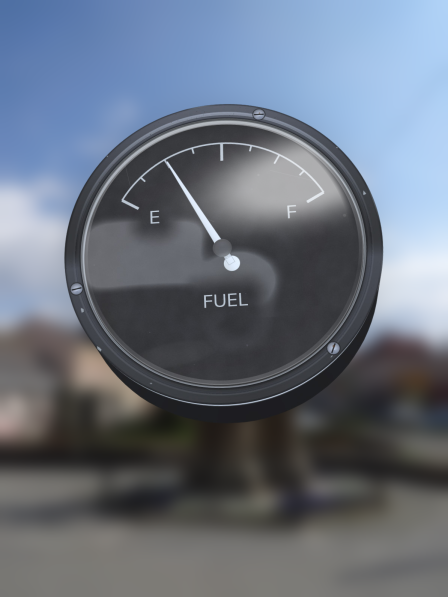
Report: **0.25**
